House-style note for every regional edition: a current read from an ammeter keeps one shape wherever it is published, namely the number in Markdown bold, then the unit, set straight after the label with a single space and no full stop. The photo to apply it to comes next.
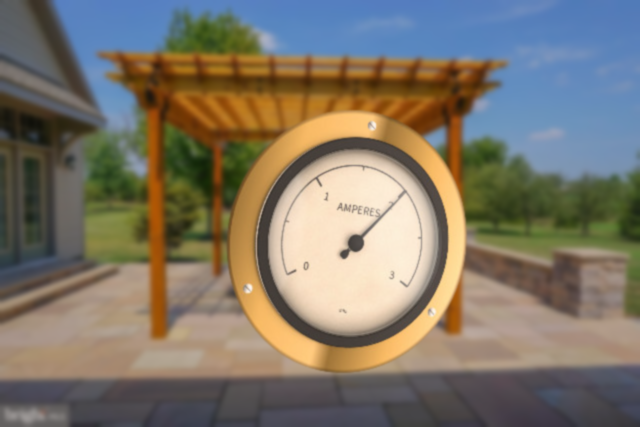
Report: **2** A
